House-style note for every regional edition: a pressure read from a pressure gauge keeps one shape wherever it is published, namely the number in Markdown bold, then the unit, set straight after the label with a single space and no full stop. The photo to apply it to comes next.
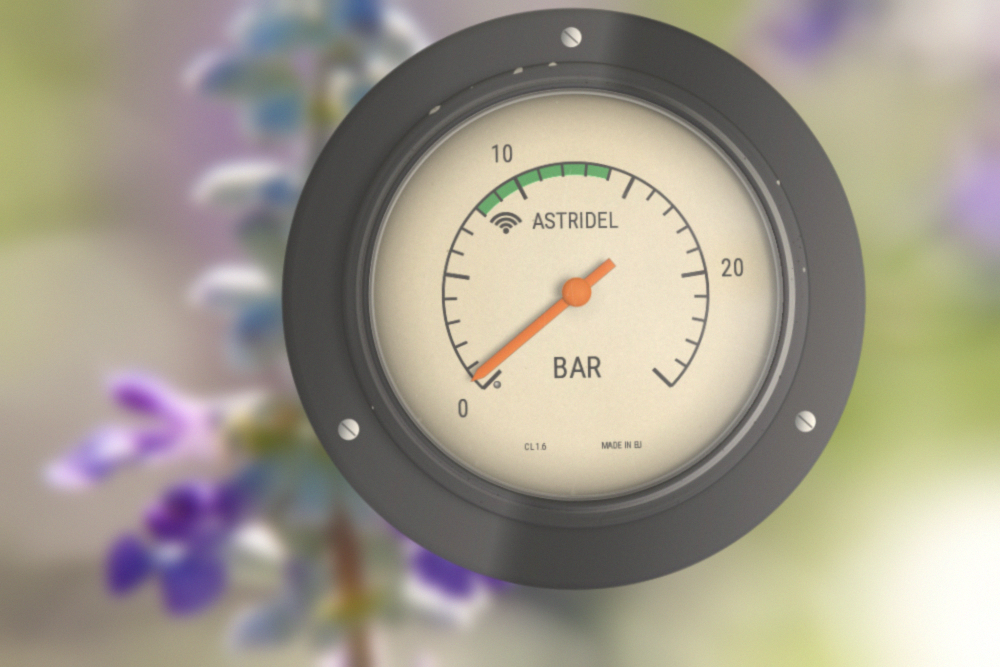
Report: **0.5** bar
